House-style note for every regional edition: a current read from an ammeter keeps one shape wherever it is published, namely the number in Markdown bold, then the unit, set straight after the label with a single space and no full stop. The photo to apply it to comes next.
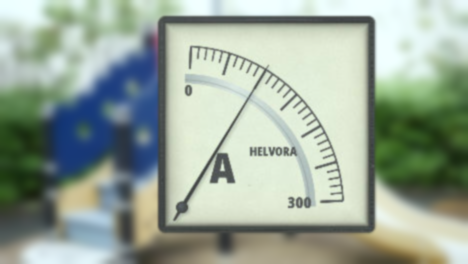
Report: **100** A
